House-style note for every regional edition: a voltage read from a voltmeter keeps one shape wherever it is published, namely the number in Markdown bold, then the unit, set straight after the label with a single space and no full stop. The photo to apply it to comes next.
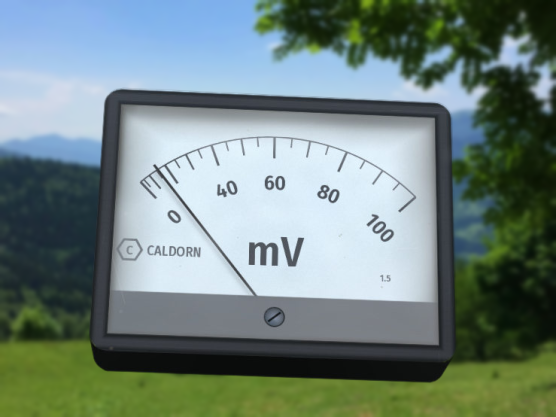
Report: **15** mV
